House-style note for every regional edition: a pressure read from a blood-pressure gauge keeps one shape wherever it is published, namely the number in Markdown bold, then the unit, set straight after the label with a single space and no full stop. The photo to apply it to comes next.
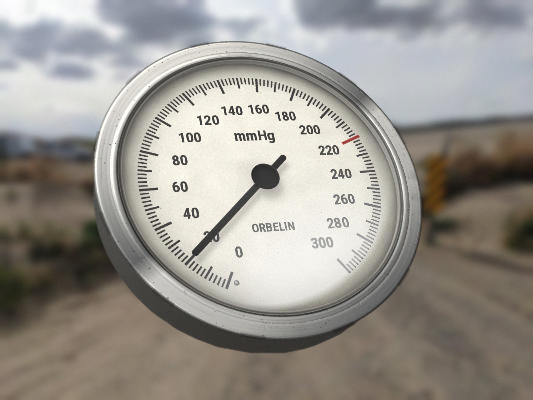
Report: **20** mmHg
